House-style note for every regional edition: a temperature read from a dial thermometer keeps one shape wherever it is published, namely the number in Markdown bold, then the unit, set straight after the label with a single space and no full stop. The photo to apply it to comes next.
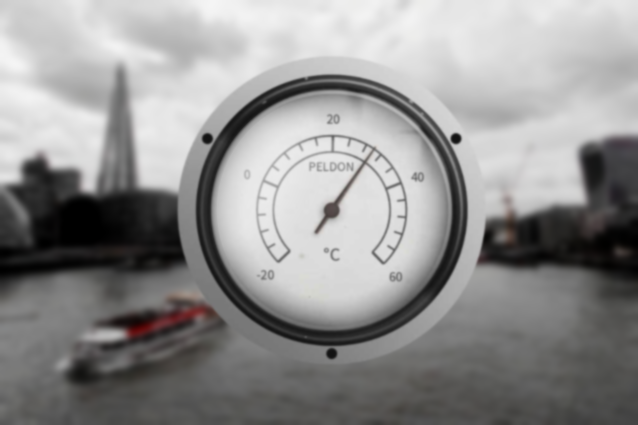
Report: **30** °C
